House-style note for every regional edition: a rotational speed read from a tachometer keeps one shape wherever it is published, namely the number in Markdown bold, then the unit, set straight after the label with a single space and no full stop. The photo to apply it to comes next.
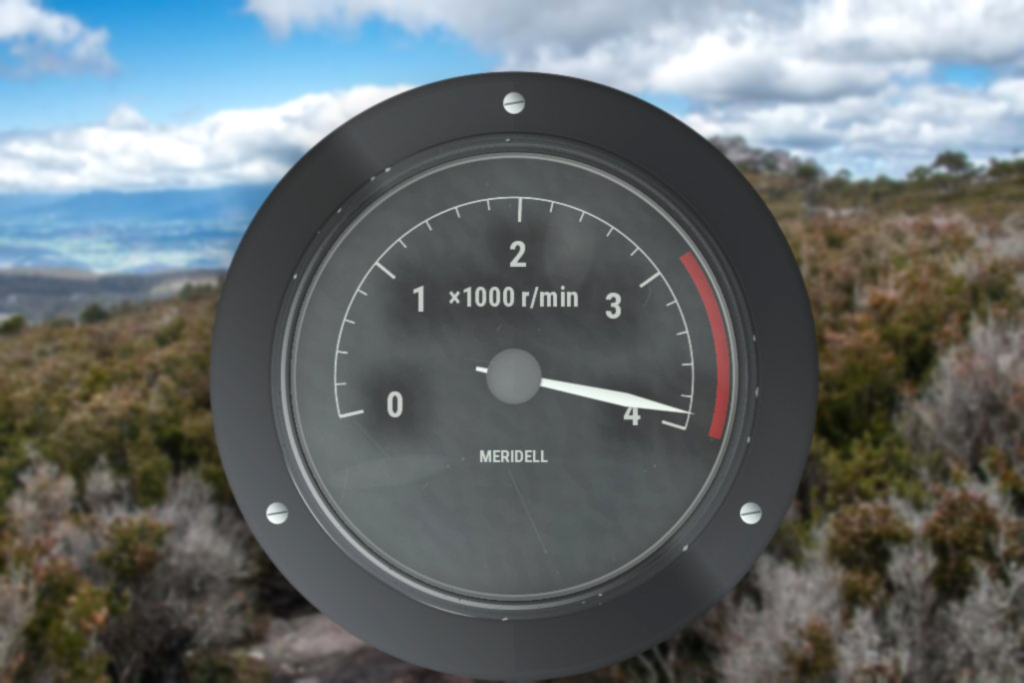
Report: **3900** rpm
